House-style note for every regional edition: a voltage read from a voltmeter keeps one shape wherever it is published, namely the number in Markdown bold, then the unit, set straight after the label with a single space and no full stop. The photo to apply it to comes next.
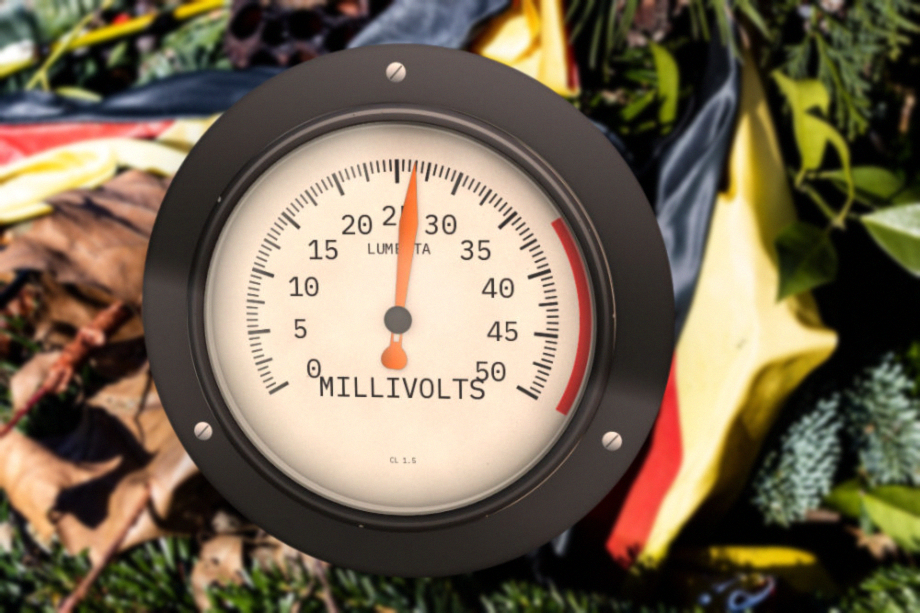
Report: **26.5** mV
